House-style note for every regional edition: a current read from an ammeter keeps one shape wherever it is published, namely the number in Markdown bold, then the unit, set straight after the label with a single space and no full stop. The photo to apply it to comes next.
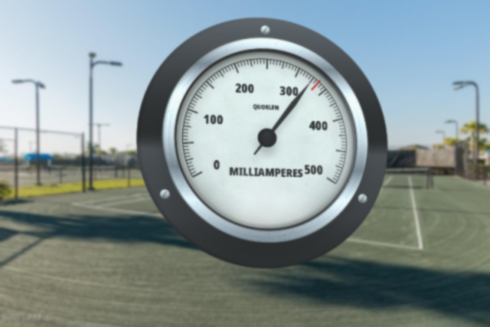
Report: **325** mA
